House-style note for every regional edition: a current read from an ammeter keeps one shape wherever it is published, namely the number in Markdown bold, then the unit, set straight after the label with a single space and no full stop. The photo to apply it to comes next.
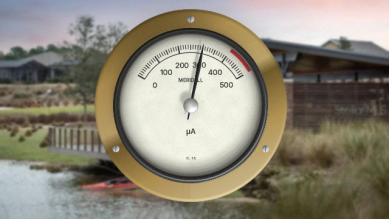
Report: **300** µA
